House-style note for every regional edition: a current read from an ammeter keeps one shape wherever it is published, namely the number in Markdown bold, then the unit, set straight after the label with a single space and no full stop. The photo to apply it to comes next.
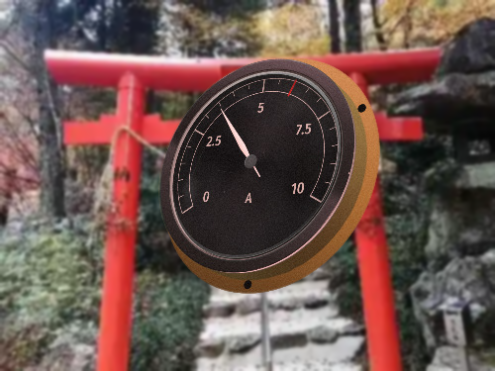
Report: **3.5** A
